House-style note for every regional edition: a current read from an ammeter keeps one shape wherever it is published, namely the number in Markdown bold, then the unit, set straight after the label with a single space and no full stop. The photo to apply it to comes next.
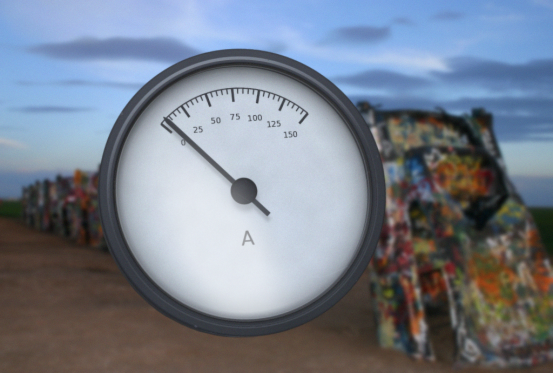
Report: **5** A
